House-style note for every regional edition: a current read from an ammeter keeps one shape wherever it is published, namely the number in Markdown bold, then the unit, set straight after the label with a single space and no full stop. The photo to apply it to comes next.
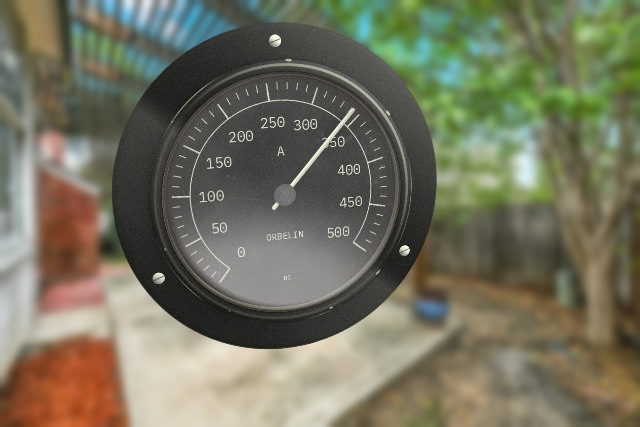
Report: **340** A
